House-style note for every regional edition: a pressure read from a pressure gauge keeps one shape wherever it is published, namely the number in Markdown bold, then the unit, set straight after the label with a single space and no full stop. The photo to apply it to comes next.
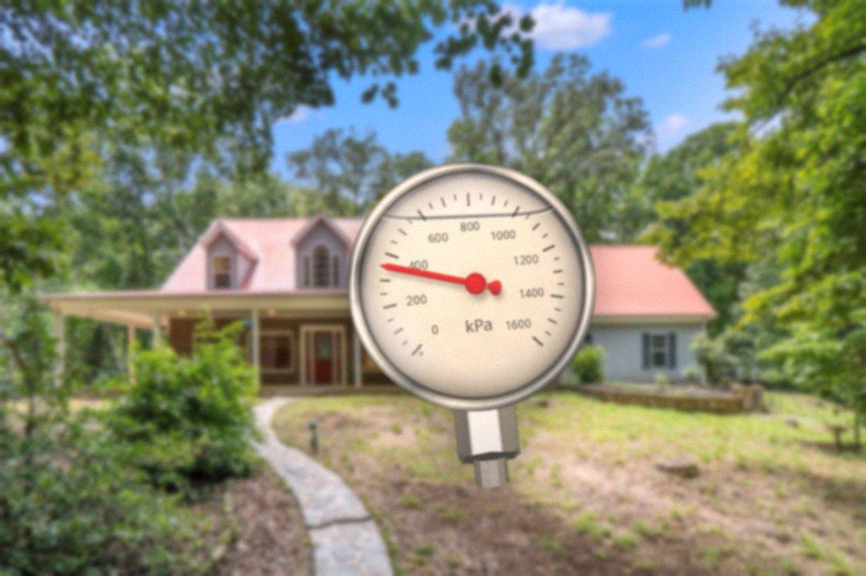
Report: **350** kPa
